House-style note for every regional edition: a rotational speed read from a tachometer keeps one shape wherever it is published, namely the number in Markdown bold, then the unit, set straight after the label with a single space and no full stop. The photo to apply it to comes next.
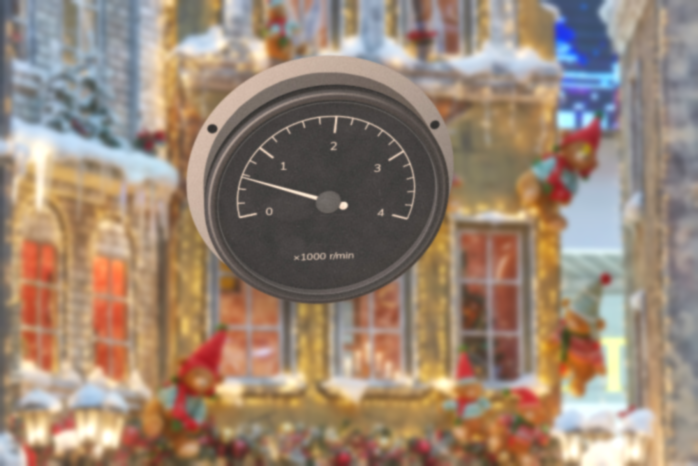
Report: **600** rpm
